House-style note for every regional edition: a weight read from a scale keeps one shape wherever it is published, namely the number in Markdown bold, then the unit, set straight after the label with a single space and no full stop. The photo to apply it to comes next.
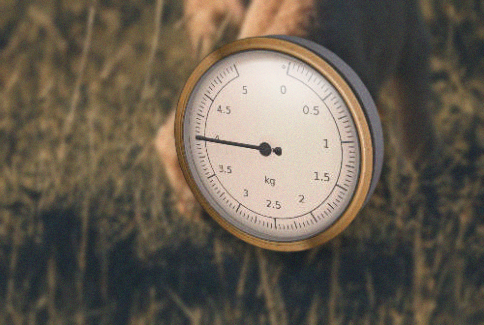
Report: **4** kg
